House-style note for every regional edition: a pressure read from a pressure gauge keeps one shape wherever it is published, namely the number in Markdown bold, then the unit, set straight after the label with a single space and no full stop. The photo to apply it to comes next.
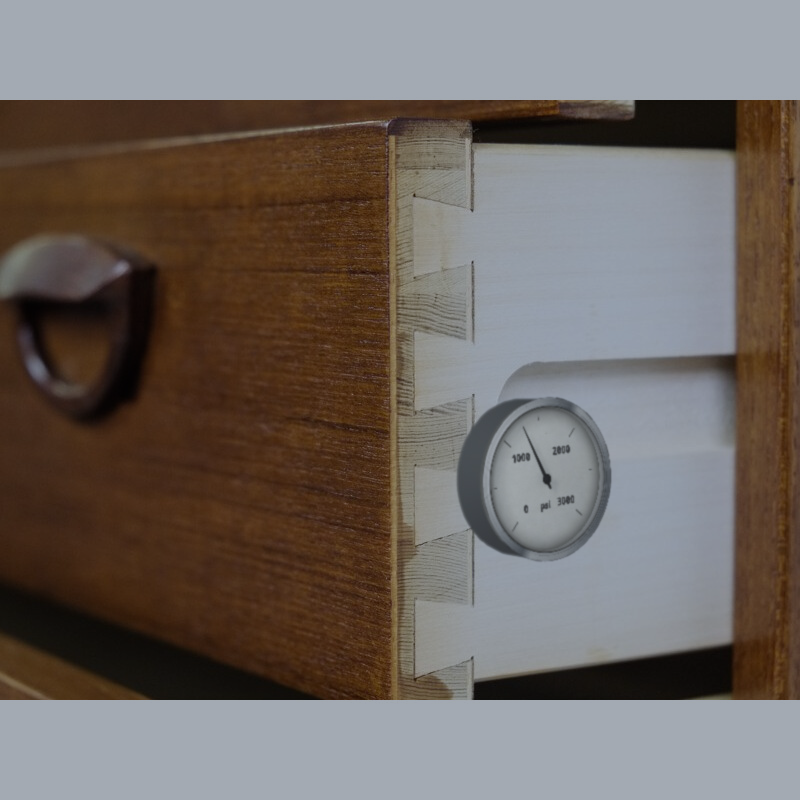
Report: **1250** psi
